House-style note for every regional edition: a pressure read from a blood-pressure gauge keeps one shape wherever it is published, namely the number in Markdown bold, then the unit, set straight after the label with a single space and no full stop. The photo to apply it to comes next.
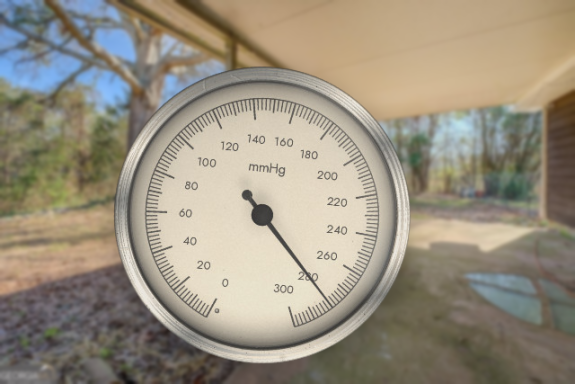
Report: **280** mmHg
